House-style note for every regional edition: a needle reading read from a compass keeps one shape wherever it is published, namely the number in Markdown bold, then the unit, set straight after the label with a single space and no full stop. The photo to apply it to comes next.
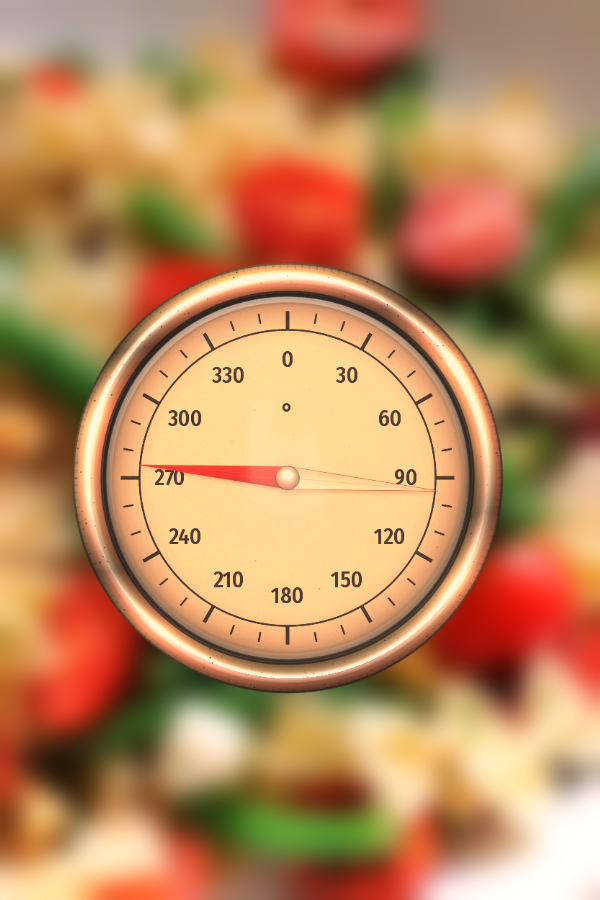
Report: **275** °
